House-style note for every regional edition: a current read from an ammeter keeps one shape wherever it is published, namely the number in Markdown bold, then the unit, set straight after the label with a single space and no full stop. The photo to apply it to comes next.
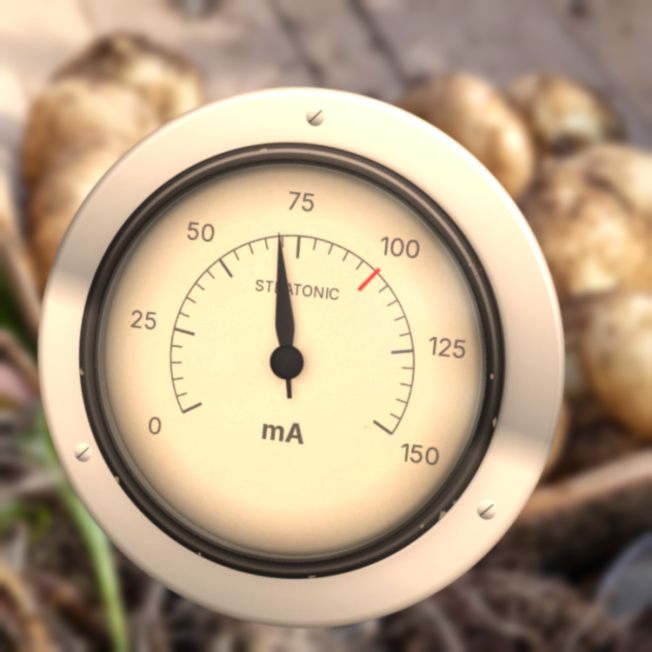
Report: **70** mA
